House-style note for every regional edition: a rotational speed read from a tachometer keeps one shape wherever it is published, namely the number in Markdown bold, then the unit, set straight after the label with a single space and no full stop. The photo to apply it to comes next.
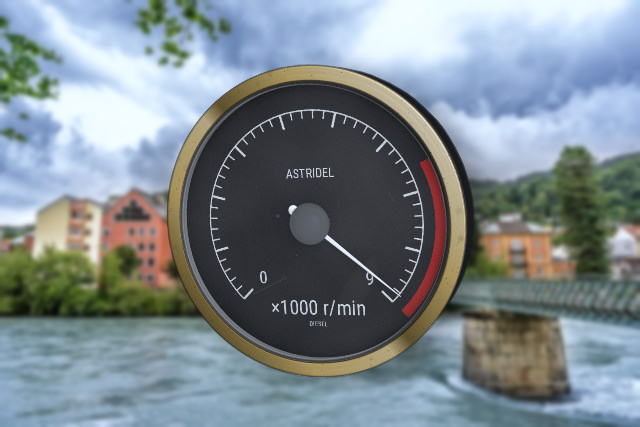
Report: **8800** rpm
